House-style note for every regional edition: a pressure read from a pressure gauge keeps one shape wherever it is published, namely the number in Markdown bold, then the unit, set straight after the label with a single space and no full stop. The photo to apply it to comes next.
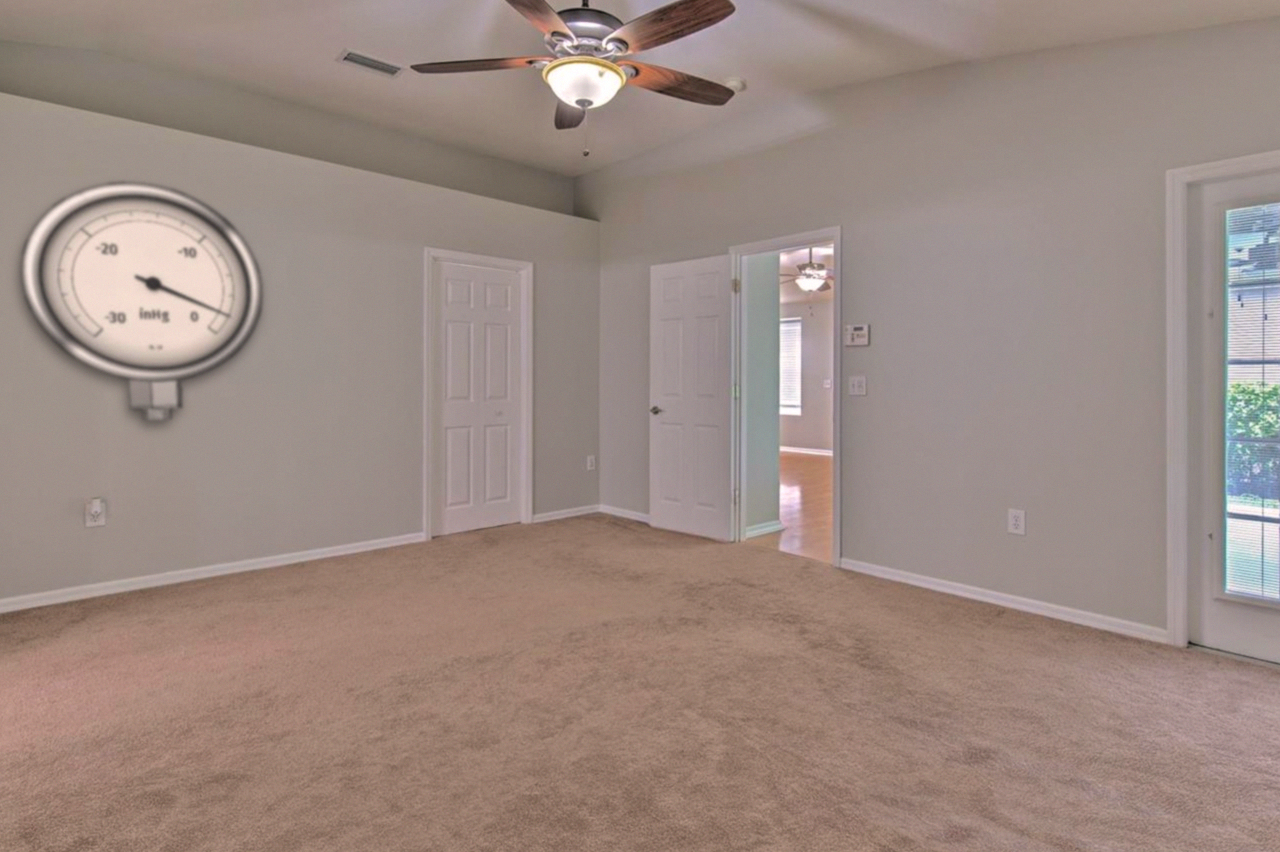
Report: **-2** inHg
